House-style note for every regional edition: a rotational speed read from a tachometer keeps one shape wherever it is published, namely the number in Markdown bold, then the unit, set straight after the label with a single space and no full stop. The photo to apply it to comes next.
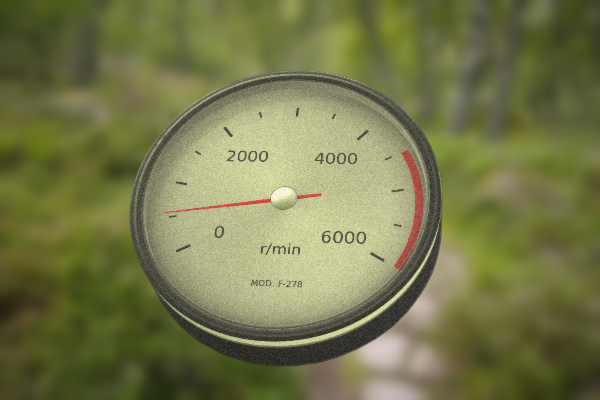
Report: **500** rpm
